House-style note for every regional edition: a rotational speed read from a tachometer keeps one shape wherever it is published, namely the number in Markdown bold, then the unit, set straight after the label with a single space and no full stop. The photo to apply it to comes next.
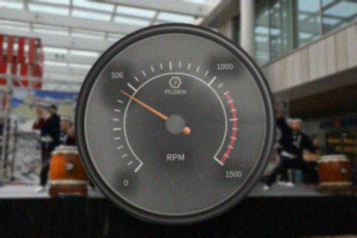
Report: **450** rpm
